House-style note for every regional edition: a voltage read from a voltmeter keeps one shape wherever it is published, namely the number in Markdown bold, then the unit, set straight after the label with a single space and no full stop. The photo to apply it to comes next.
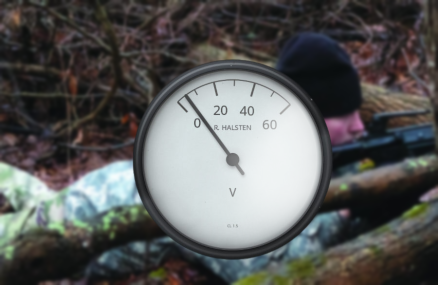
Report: **5** V
